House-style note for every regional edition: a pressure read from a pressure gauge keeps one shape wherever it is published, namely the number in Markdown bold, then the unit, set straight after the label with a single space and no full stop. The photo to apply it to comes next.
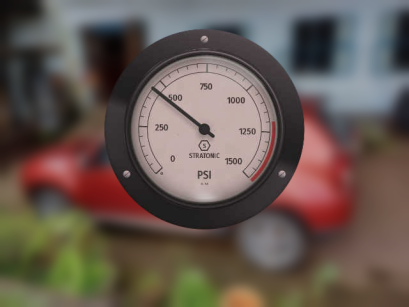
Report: **450** psi
